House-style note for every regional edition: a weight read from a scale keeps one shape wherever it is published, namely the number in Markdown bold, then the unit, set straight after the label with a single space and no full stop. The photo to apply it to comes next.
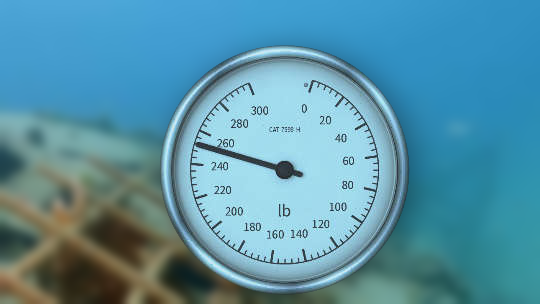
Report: **252** lb
